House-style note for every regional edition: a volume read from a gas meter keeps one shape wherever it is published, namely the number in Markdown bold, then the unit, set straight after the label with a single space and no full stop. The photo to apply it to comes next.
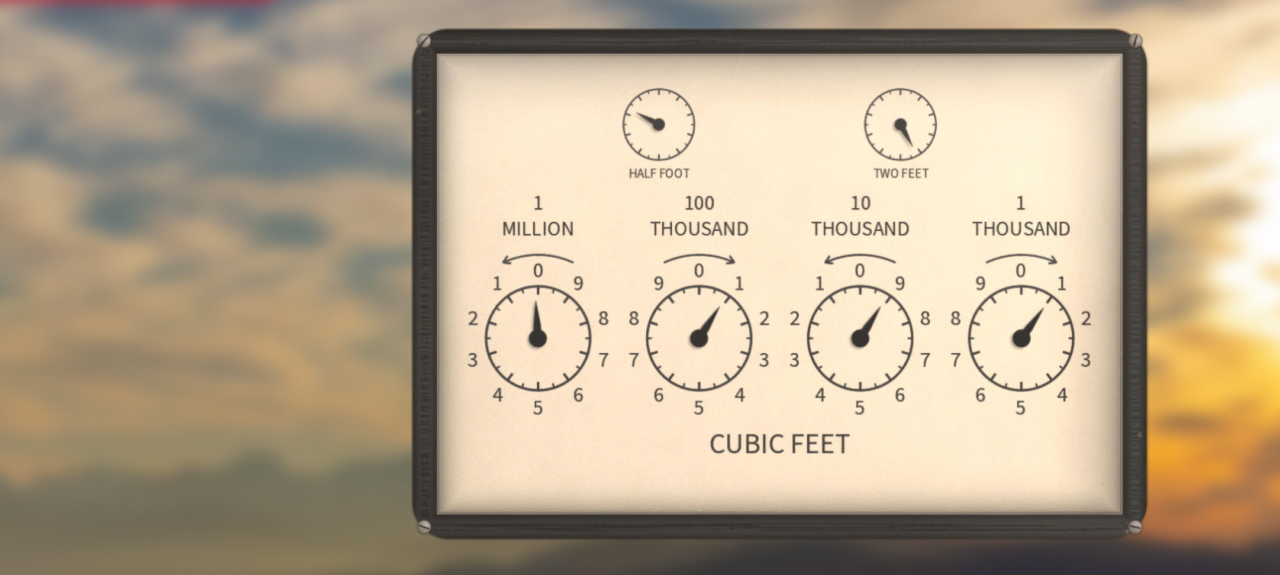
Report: **9100** ft³
